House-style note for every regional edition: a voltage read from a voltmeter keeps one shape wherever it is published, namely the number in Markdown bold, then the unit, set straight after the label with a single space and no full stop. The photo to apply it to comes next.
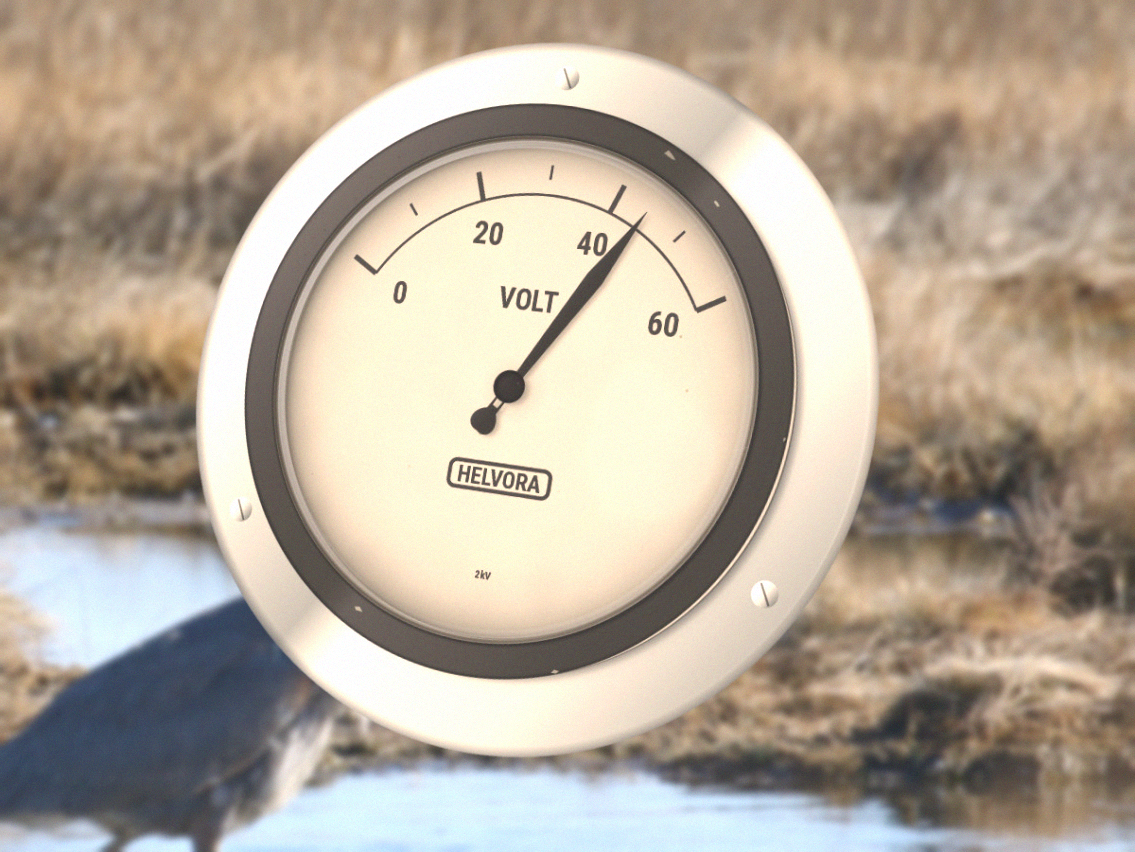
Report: **45** V
